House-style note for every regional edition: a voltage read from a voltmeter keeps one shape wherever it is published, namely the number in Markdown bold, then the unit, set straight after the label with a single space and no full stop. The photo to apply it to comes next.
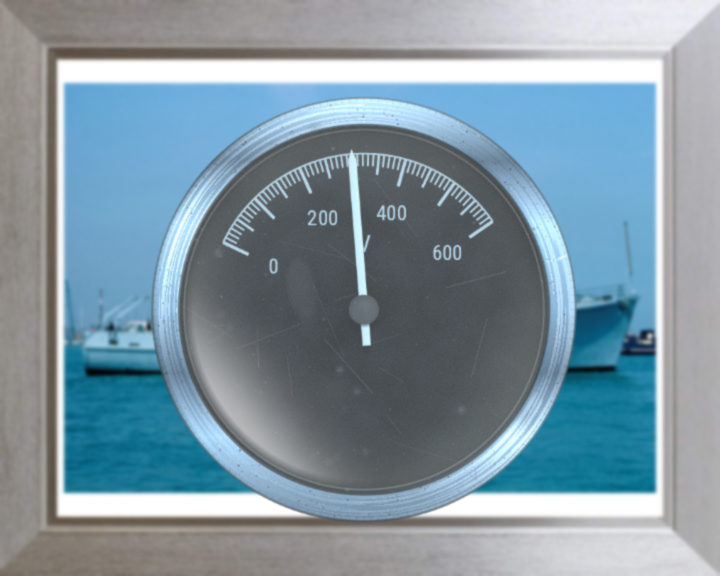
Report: **300** V
